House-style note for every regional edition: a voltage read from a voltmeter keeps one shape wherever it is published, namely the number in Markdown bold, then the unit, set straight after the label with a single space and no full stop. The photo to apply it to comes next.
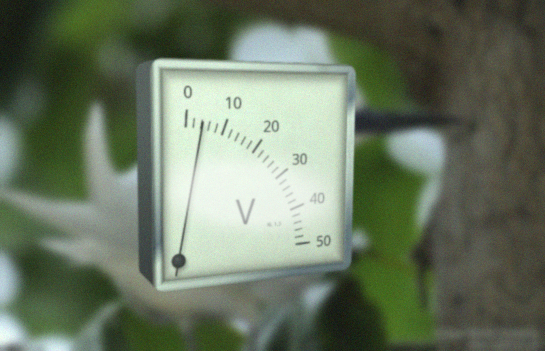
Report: **4** V
